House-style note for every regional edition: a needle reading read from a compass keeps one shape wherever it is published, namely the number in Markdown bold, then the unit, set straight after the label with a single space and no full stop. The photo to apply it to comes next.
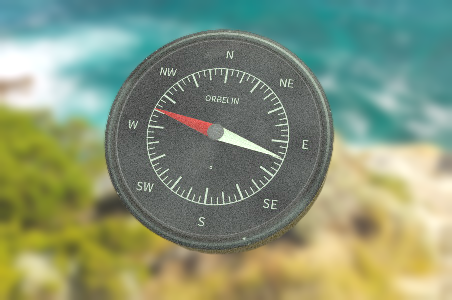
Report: **285** °
